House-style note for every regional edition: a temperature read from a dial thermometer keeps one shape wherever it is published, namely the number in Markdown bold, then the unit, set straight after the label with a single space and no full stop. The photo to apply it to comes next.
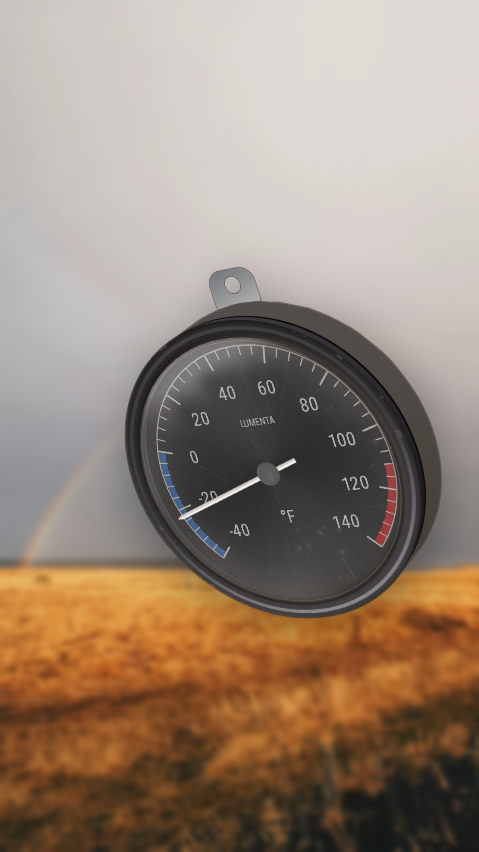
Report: **-22** °F
